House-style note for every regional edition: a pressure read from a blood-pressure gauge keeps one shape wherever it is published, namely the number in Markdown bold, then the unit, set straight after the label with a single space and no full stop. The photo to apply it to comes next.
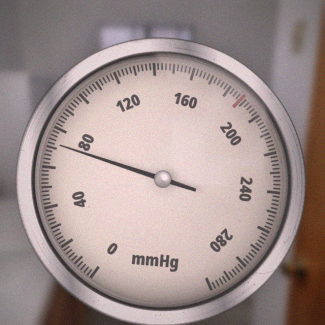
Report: **72** mmHg
